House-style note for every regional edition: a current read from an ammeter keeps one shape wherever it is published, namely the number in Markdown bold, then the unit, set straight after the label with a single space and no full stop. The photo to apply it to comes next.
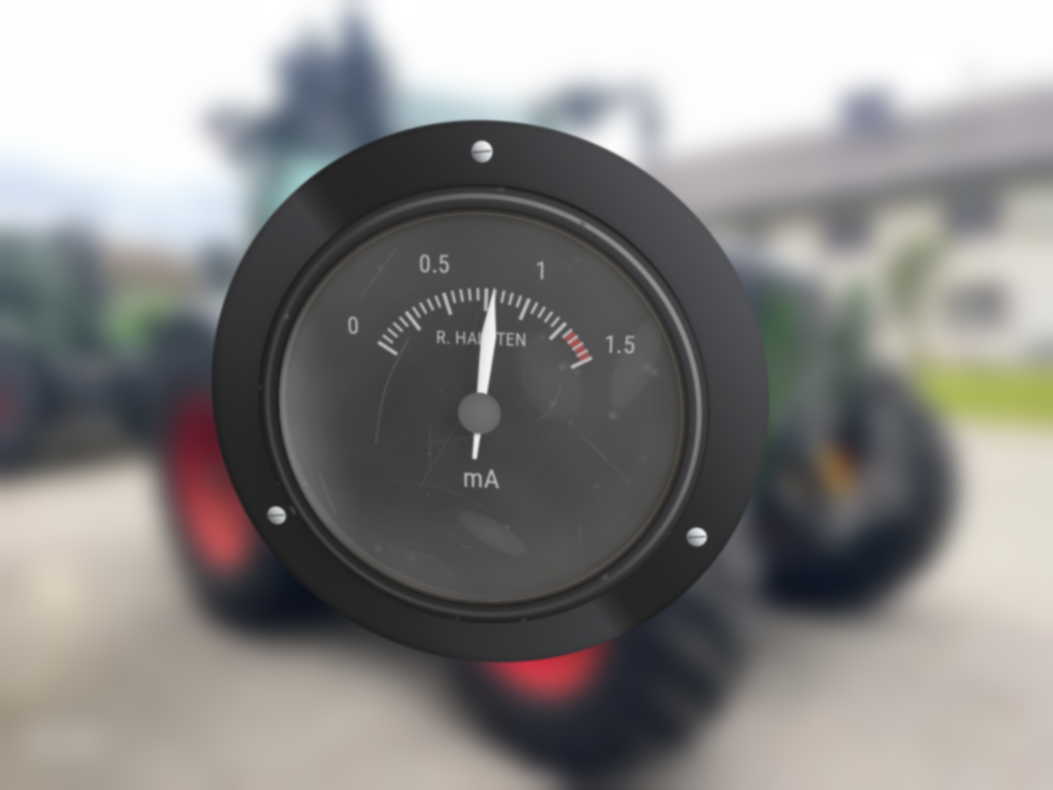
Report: **0.8** mA
